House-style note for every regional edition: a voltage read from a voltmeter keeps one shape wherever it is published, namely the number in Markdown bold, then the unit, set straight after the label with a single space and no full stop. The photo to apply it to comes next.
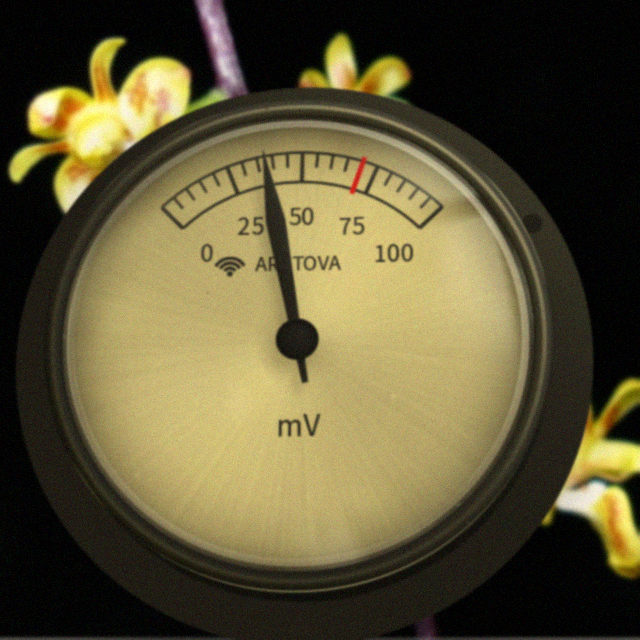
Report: **37.5** mV
